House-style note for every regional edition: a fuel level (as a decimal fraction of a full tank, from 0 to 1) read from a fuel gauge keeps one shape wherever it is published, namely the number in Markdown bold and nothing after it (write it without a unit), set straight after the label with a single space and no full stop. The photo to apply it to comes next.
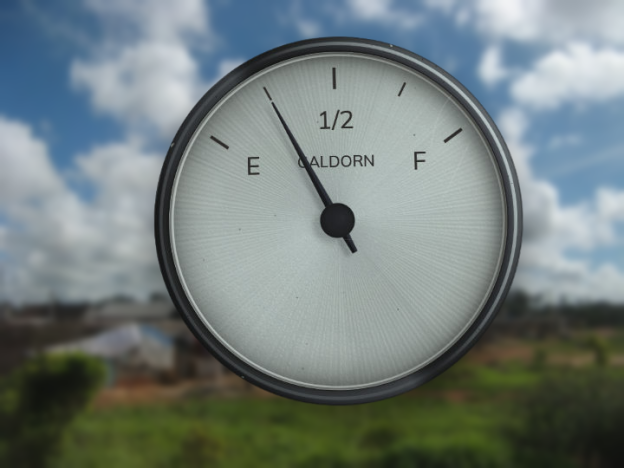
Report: **0.25**
